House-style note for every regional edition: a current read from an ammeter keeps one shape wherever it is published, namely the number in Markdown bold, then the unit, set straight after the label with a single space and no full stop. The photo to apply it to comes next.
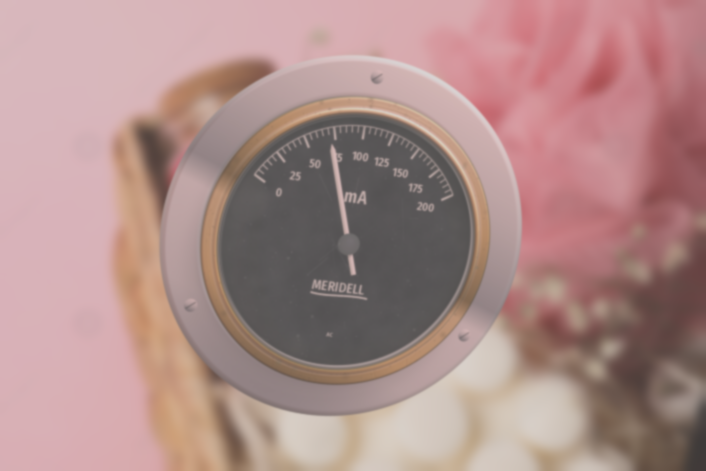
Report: **70** mA
